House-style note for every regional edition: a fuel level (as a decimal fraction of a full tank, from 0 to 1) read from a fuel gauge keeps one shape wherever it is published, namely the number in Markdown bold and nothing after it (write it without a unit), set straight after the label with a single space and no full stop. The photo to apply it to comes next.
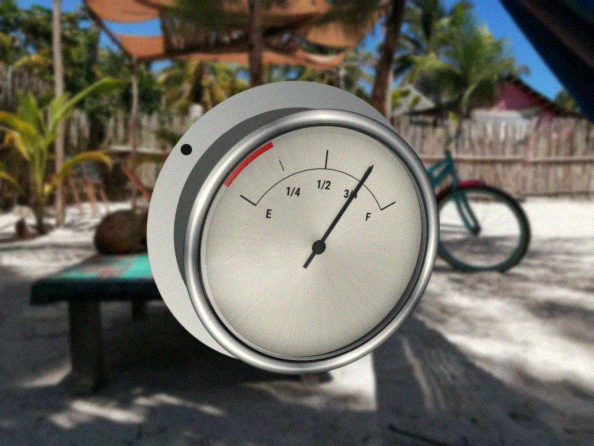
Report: **0.75**
